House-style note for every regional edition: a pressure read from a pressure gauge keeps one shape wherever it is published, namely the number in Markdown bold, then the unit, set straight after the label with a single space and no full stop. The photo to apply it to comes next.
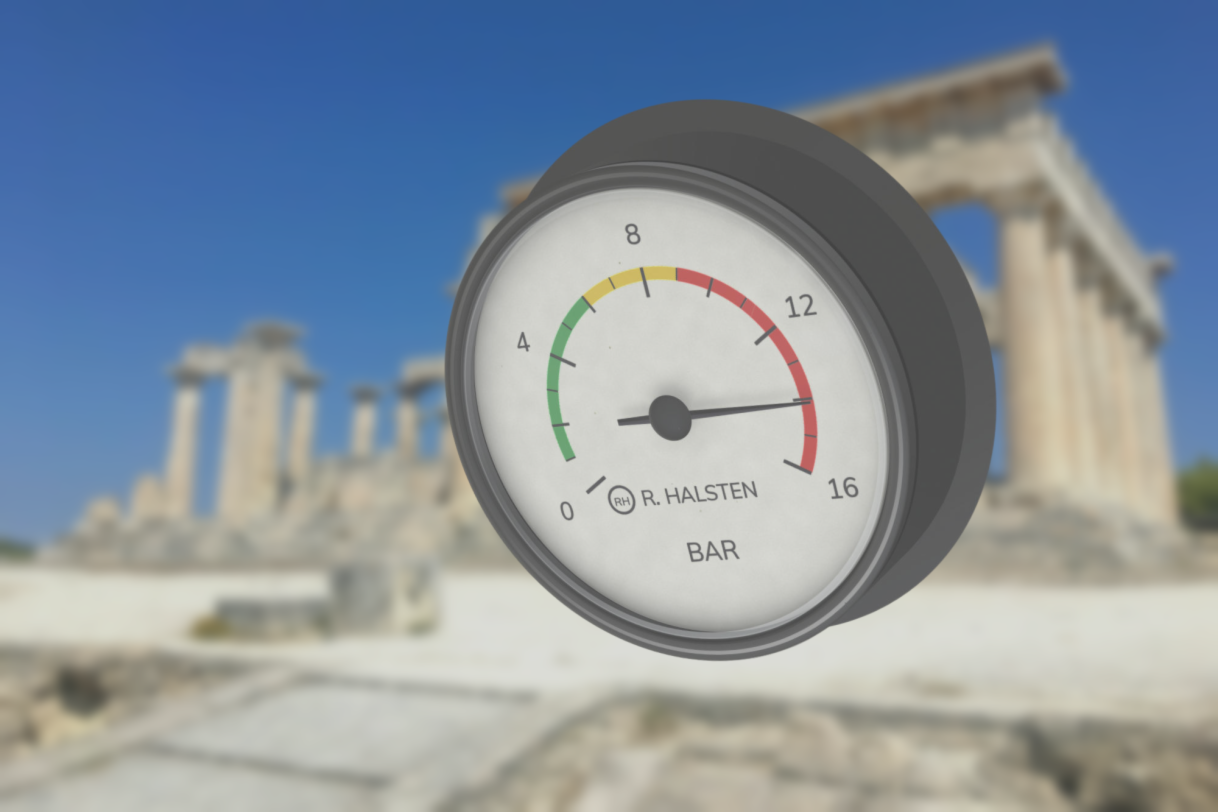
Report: **14** bar
